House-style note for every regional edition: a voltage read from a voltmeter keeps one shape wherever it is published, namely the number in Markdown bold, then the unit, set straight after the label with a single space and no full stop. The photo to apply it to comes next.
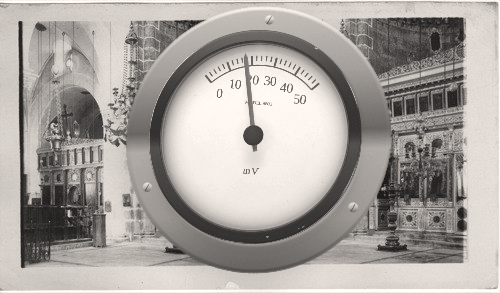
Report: **18** mV
